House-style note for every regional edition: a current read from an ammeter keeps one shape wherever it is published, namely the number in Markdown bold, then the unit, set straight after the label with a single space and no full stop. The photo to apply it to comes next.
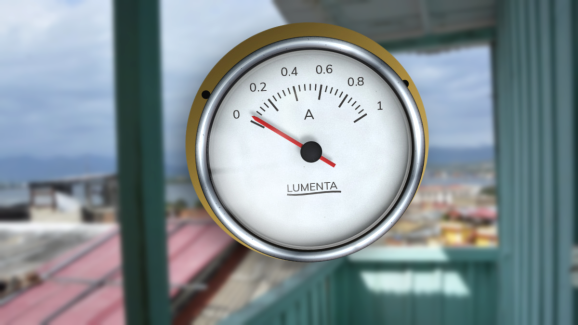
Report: **0.04** A
